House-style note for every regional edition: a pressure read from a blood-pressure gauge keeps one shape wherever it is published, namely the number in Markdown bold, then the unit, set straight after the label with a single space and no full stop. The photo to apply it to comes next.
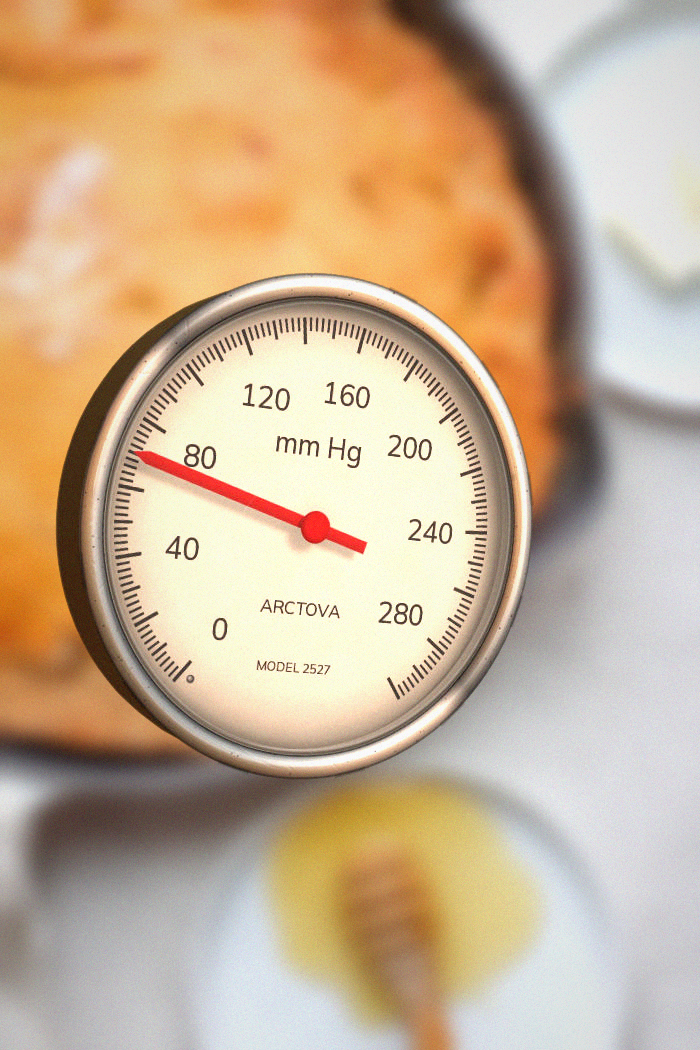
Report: **70** mmHg
